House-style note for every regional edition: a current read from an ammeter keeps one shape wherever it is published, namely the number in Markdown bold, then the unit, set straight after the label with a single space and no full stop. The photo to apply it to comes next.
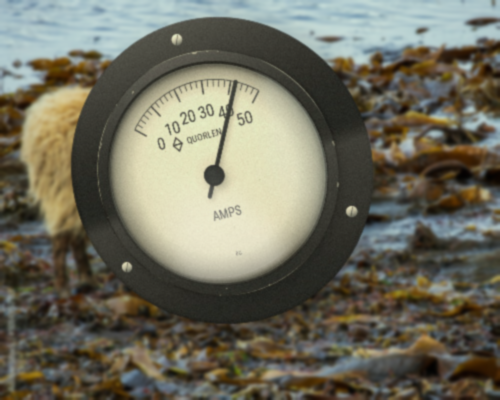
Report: **42** A
